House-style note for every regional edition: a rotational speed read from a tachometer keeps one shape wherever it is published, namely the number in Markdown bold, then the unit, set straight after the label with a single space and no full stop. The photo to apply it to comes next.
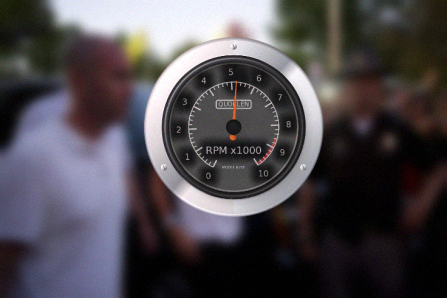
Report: **5200** rpm
